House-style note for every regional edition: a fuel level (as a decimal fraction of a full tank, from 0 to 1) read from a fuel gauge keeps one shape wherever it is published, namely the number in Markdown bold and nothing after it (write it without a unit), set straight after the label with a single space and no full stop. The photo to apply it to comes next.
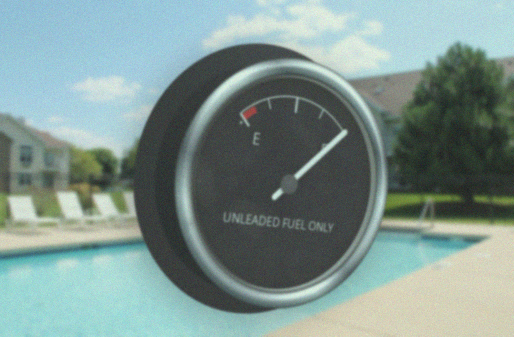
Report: **1**
